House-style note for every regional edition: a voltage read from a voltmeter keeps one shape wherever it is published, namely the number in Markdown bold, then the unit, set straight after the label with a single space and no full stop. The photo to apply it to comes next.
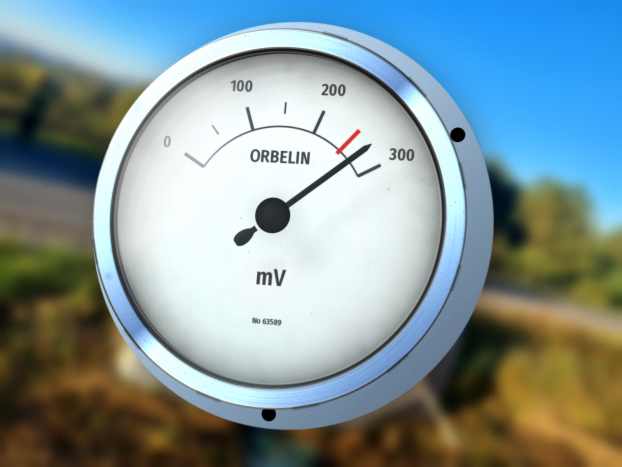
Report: **275** mV
